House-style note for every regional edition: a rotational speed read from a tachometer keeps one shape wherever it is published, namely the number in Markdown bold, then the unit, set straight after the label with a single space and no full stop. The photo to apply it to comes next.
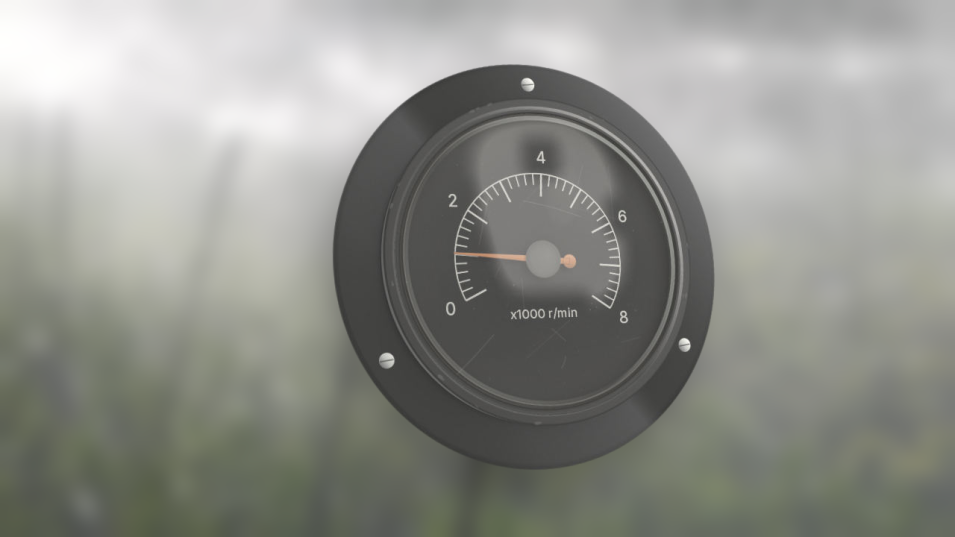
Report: **1000** rpm
